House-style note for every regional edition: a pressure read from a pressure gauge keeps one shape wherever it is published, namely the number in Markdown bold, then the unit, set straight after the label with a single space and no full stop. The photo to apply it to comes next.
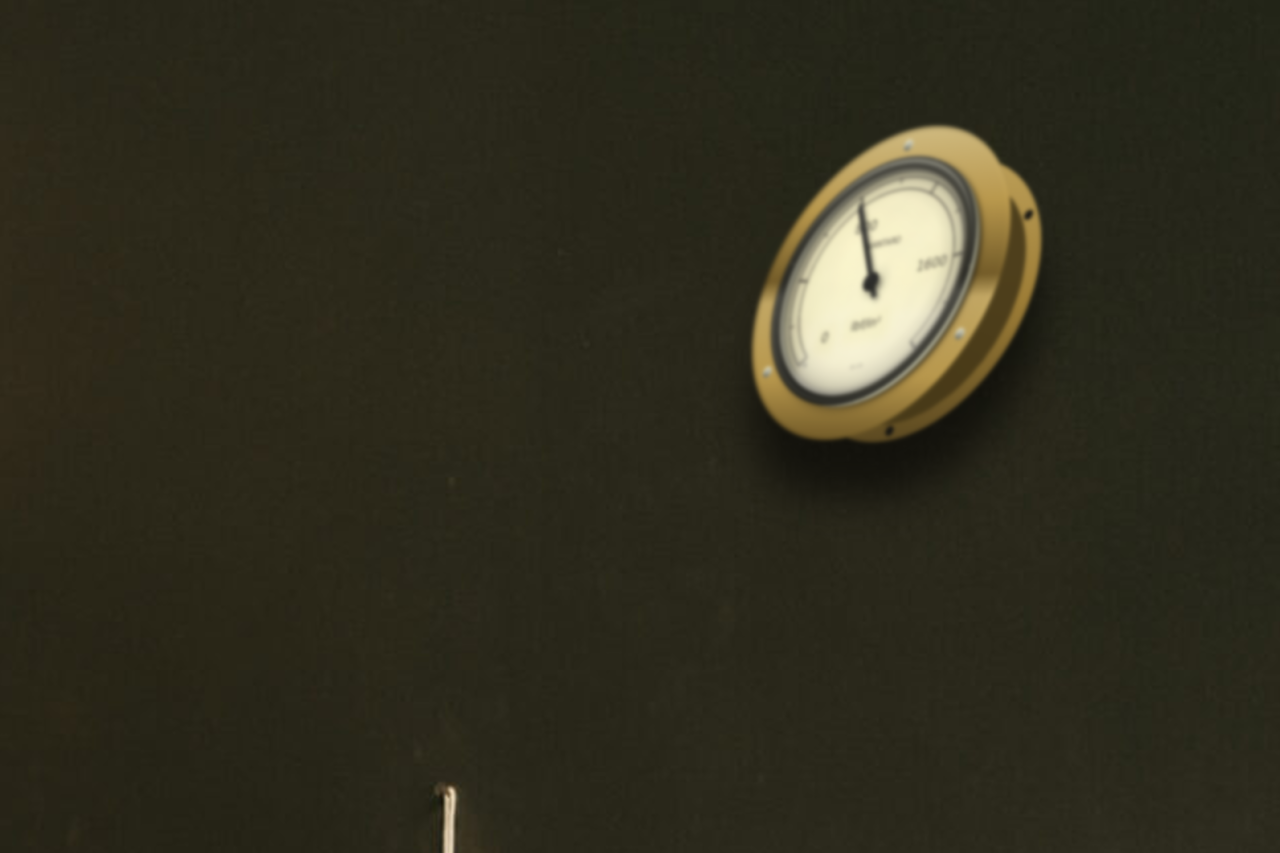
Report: **800** psi
